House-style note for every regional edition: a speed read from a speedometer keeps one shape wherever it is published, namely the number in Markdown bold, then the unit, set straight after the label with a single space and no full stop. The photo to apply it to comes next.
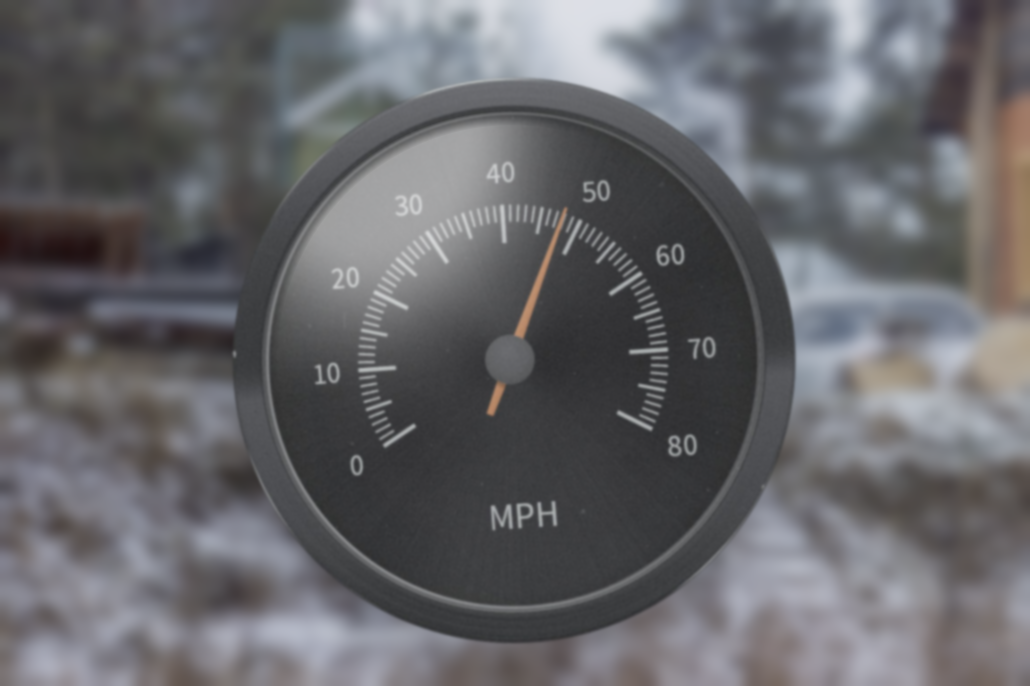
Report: **48** mph
